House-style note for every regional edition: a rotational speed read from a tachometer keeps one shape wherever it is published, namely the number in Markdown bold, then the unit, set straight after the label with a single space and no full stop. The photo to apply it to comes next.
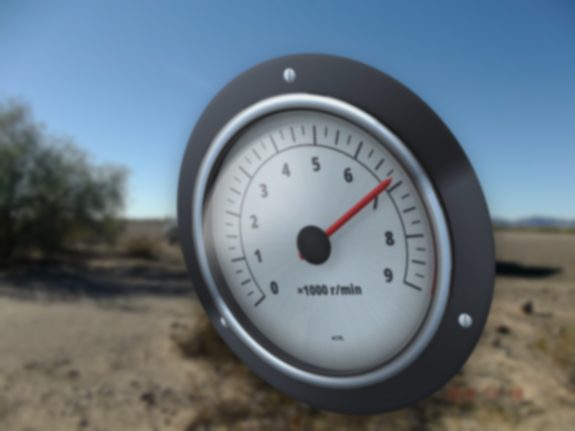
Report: **6875** rpm
